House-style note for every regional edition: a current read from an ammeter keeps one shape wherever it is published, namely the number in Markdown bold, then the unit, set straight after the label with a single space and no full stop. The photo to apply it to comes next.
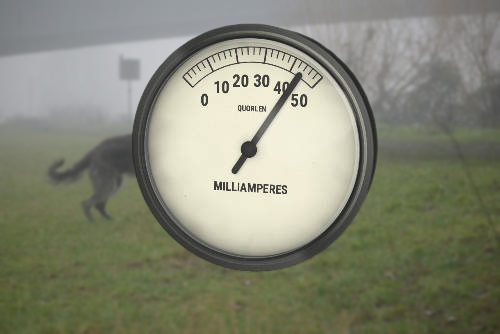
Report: **44** mA
